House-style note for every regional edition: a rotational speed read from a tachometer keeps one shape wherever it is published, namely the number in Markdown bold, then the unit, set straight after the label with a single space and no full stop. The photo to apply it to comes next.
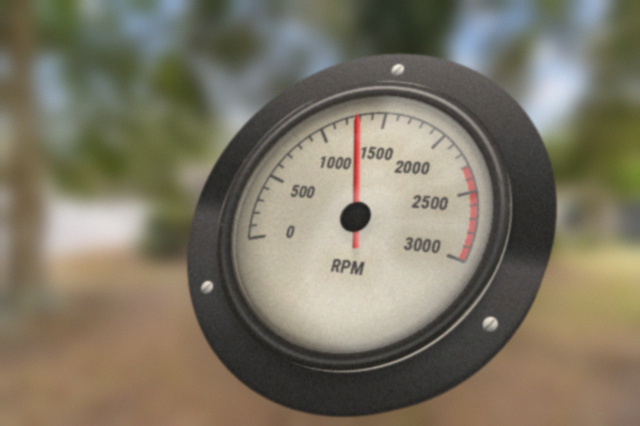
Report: **1300** rpm
